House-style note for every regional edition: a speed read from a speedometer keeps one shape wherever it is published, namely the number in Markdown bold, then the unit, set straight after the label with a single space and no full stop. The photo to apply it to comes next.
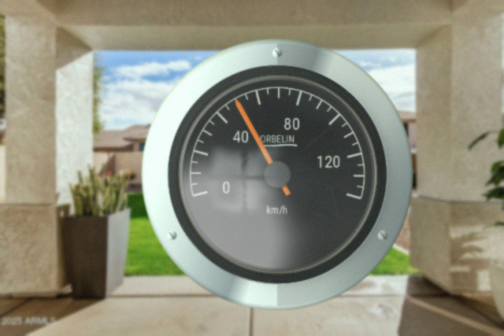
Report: **50** km/h
